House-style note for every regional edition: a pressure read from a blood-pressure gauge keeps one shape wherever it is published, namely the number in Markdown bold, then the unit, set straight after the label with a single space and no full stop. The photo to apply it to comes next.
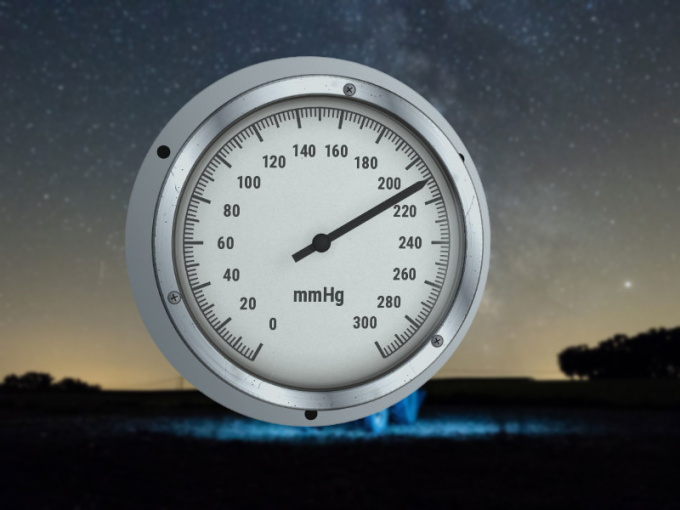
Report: **210** mmHg
